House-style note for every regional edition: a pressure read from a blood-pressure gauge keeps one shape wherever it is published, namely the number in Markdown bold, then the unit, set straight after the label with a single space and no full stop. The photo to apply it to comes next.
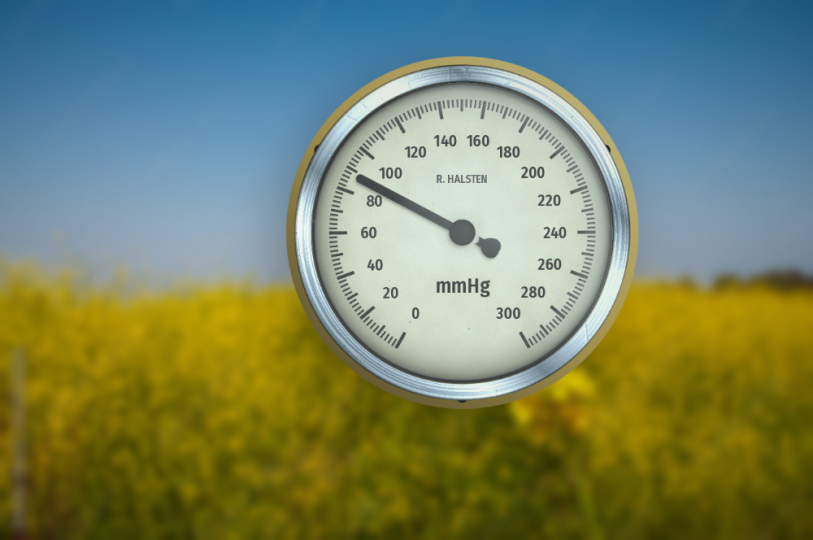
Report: **88** mmHg
